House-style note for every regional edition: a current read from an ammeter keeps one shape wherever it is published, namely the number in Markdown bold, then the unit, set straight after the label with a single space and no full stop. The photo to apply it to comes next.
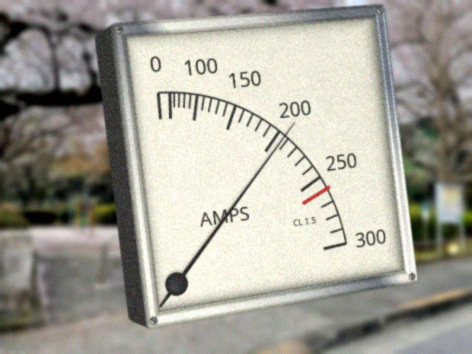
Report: **205** A
